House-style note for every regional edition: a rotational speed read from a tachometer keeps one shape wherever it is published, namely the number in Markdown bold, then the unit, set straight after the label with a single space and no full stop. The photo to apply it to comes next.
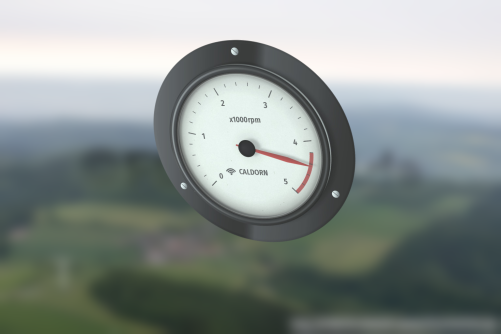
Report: **4400** rpm
